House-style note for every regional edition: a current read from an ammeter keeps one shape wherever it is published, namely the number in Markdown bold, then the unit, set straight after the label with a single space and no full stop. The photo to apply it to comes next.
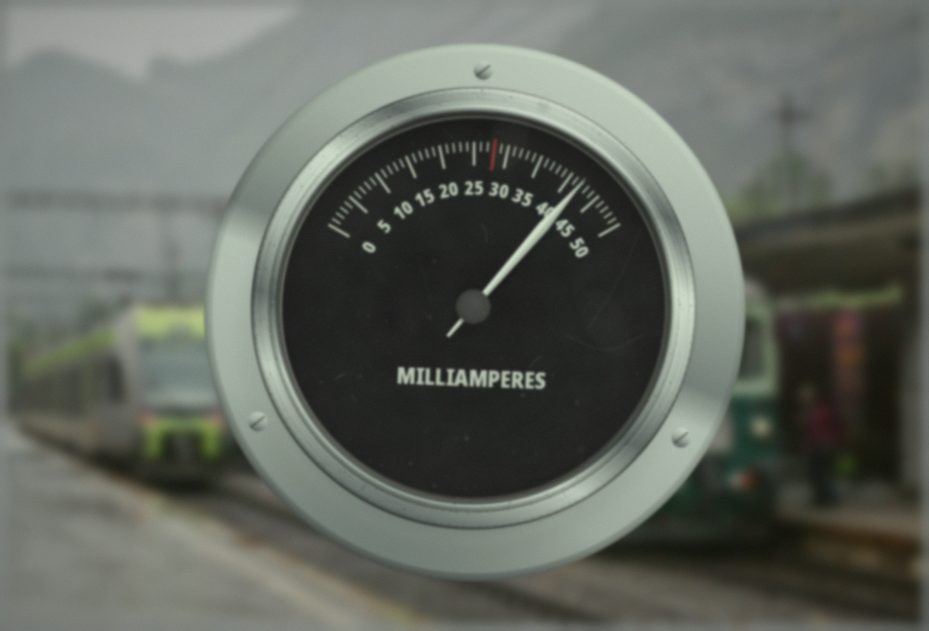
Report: **42** mA
